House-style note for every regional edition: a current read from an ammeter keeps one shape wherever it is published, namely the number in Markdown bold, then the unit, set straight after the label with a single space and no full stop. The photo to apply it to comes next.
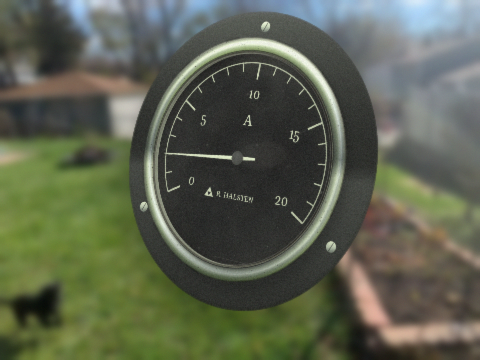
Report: **2** A
